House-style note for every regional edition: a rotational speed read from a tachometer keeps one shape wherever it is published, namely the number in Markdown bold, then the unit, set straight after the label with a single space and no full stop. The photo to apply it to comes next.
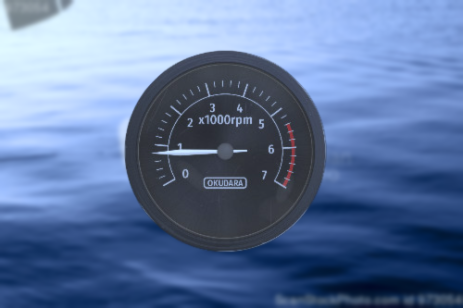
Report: **800** rpm
